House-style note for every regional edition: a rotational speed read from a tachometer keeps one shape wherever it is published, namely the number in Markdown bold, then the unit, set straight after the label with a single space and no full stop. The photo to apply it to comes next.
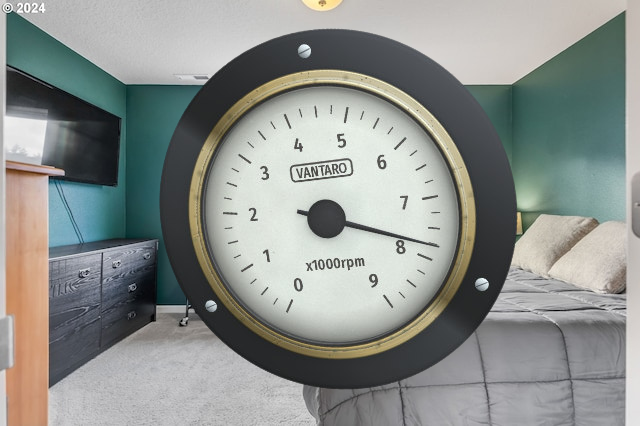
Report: **7750** rpm
